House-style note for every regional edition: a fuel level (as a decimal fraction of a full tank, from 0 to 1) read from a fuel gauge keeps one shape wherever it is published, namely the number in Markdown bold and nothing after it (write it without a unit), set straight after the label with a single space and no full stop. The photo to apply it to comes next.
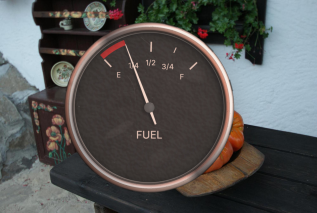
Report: **0.25**
